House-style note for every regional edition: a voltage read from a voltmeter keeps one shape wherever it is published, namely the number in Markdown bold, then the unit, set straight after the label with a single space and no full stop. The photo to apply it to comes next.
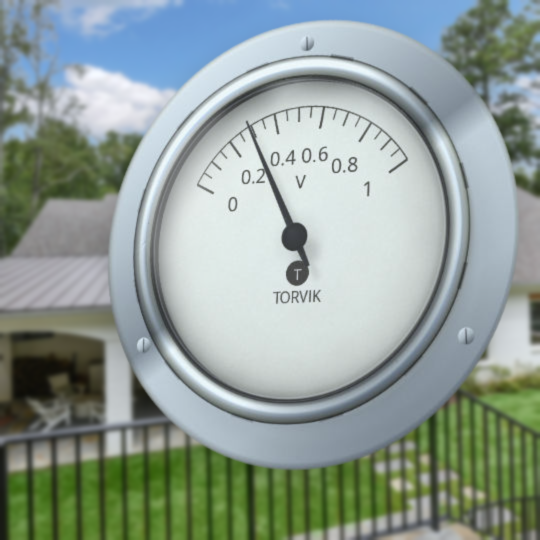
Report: **0.3** V
